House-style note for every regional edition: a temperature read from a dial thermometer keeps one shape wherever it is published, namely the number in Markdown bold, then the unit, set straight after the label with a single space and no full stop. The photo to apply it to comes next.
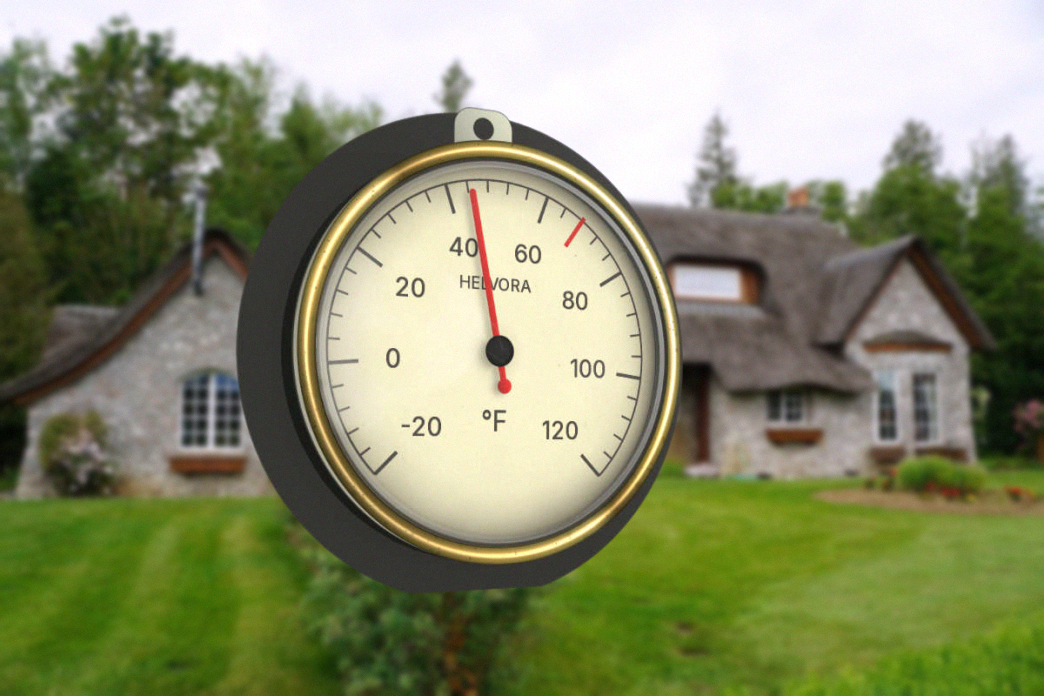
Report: **44** °F
